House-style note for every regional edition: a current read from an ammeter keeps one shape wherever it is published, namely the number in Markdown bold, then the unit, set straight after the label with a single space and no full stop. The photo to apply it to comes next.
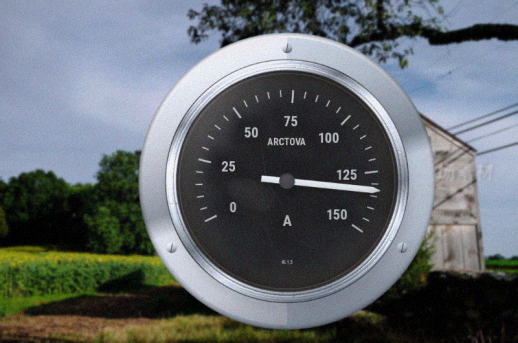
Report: **132.5** A
